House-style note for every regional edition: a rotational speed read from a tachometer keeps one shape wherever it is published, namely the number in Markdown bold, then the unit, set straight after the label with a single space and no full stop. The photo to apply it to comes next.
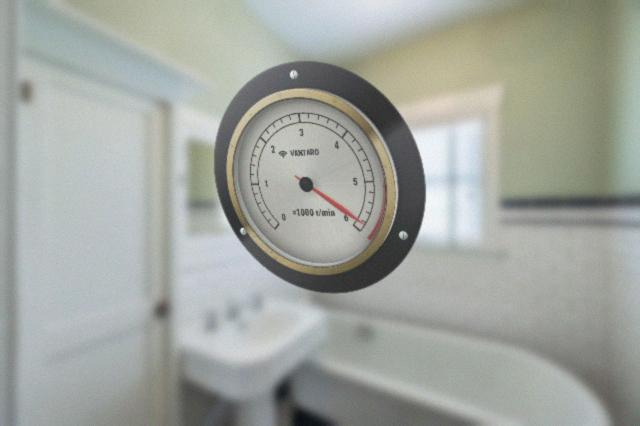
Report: **5800** rpm
